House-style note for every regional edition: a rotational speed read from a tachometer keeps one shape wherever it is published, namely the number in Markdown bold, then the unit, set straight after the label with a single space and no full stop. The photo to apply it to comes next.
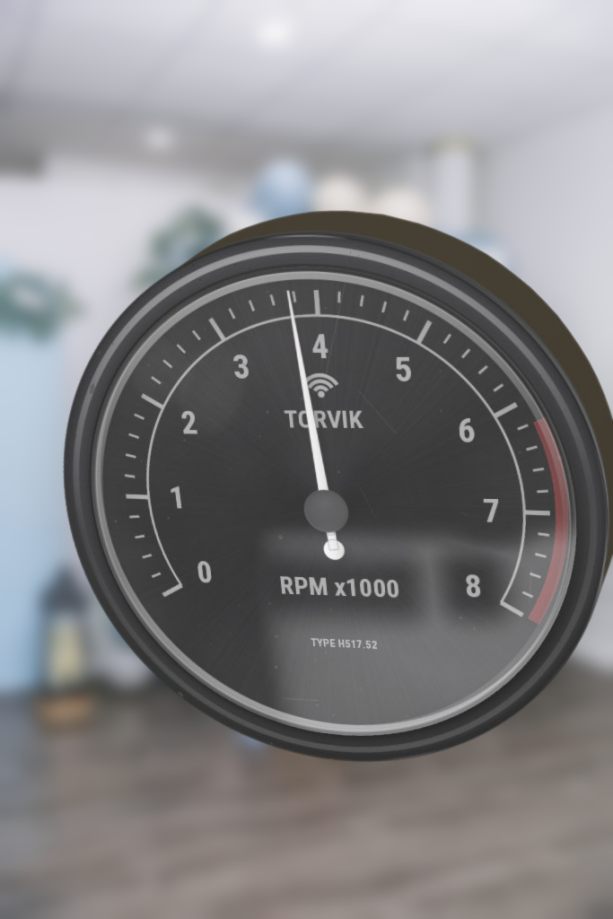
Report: **3800** rpm
